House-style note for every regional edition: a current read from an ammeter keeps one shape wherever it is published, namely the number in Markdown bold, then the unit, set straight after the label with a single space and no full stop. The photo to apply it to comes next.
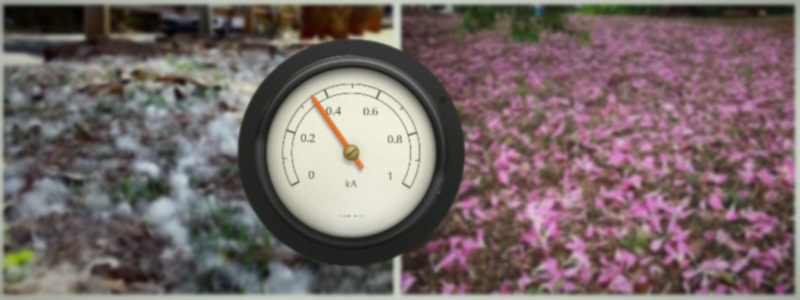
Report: **0.35** kA
